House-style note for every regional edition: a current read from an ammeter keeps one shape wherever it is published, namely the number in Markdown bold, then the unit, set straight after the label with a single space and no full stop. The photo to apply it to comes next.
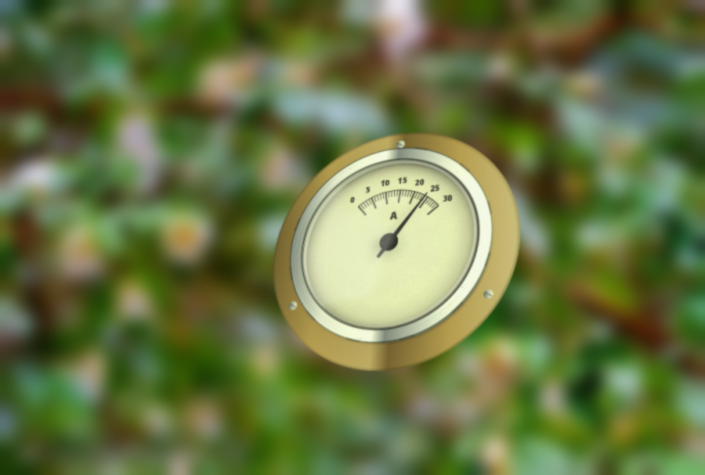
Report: **25** A
